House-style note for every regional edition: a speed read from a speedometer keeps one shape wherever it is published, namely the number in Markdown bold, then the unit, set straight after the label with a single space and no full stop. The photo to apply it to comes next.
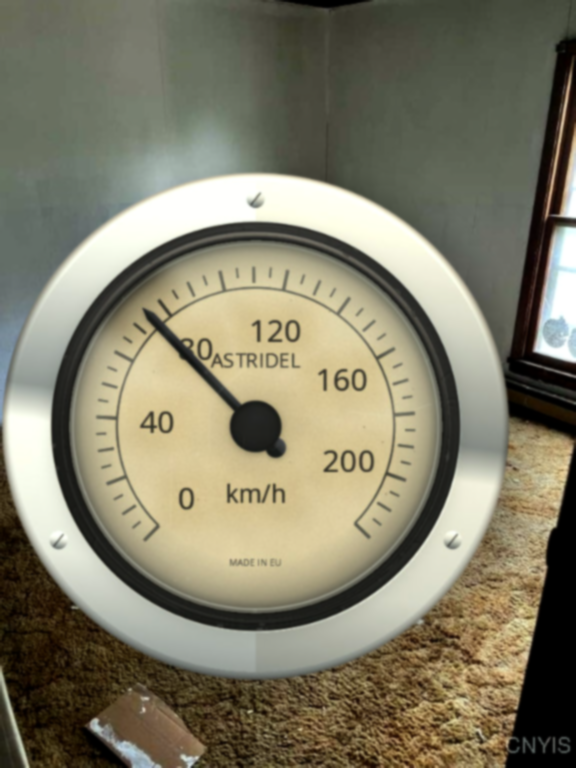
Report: **75** km/h
